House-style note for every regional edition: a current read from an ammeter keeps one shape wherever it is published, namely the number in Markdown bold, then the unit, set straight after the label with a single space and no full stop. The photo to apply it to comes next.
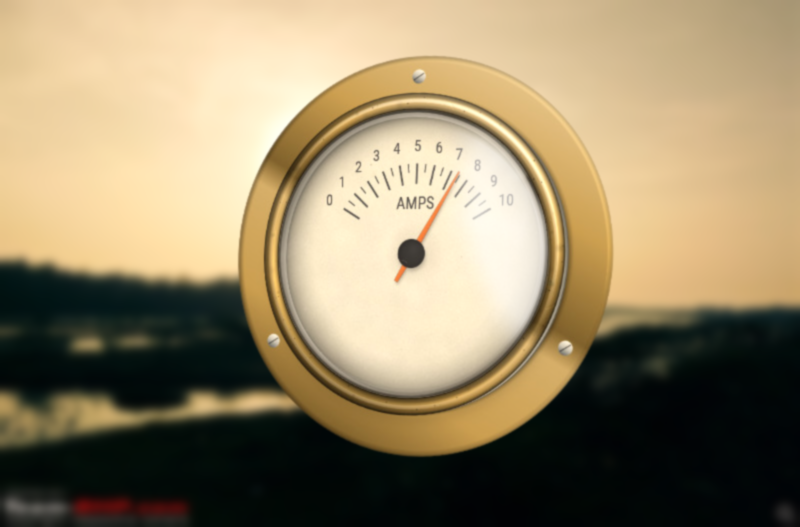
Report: **7.5** A
